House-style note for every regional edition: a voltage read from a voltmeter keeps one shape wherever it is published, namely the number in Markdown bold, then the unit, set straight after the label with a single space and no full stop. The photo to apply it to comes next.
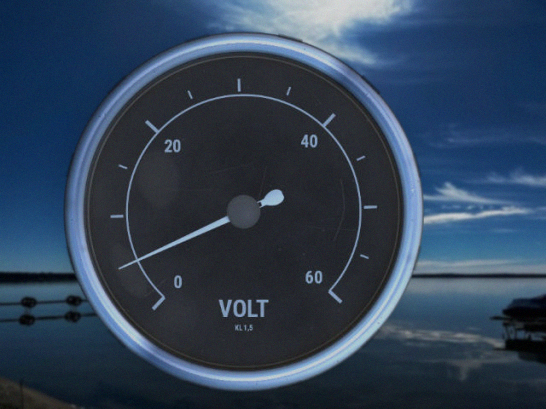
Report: **5** V
